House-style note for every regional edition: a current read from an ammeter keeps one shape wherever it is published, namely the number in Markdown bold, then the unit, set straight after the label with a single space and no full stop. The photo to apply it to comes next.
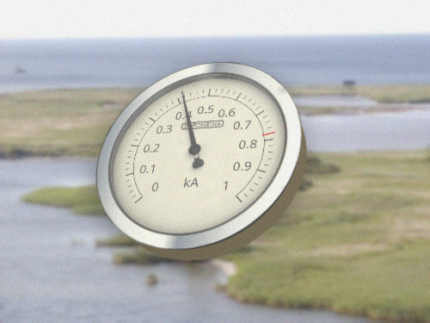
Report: **0.42** kA
